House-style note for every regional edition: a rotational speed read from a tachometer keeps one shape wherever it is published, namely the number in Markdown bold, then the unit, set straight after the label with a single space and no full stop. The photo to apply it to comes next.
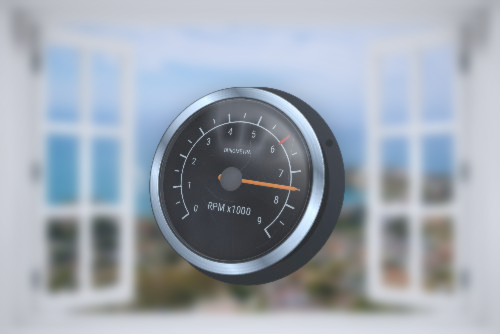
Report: **7500** rpm
